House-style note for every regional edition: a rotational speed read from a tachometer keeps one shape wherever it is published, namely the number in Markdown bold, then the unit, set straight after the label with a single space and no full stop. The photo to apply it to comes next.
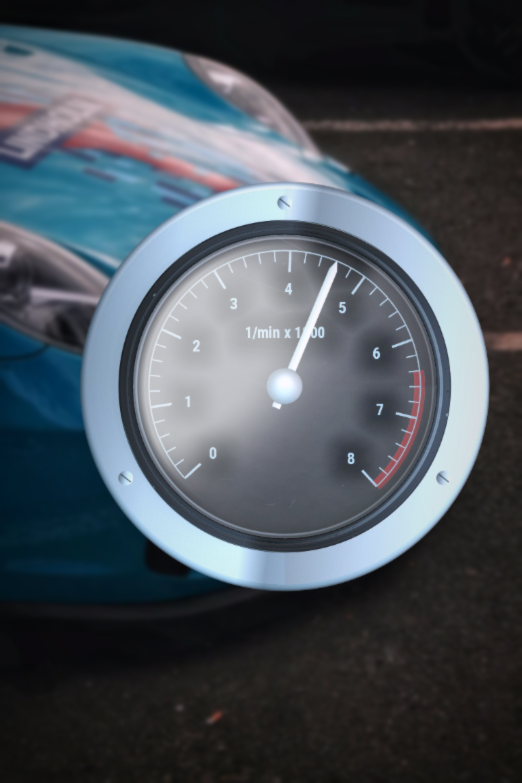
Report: **4600** rpm
